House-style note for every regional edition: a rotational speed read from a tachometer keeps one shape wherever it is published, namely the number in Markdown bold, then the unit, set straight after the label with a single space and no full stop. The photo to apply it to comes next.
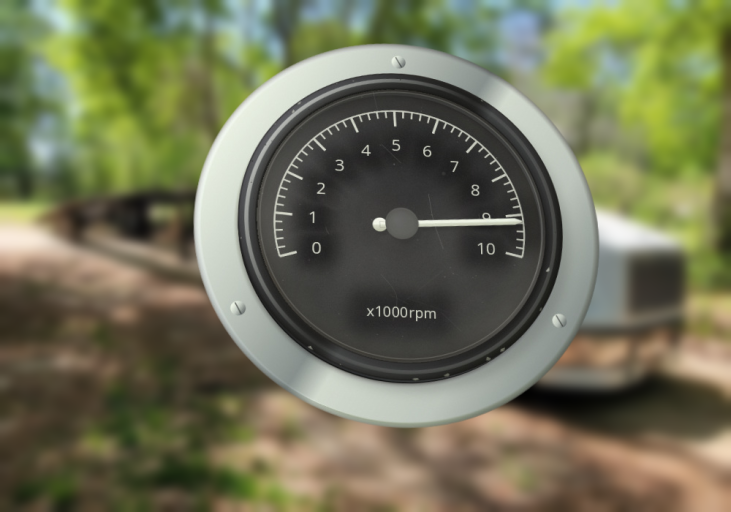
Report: **9200** rpm
